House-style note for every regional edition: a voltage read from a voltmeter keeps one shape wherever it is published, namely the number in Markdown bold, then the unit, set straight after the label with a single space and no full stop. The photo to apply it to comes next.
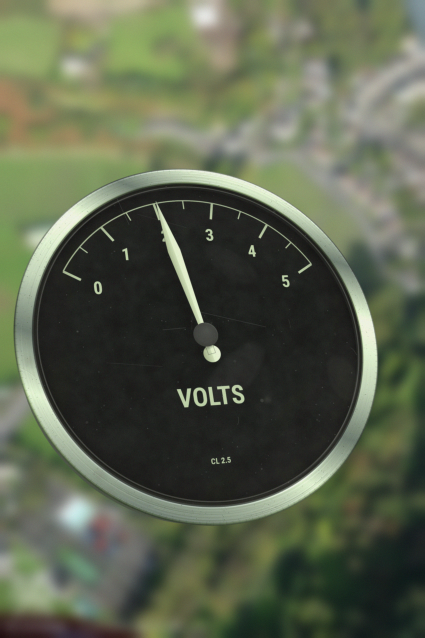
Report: **2** V
